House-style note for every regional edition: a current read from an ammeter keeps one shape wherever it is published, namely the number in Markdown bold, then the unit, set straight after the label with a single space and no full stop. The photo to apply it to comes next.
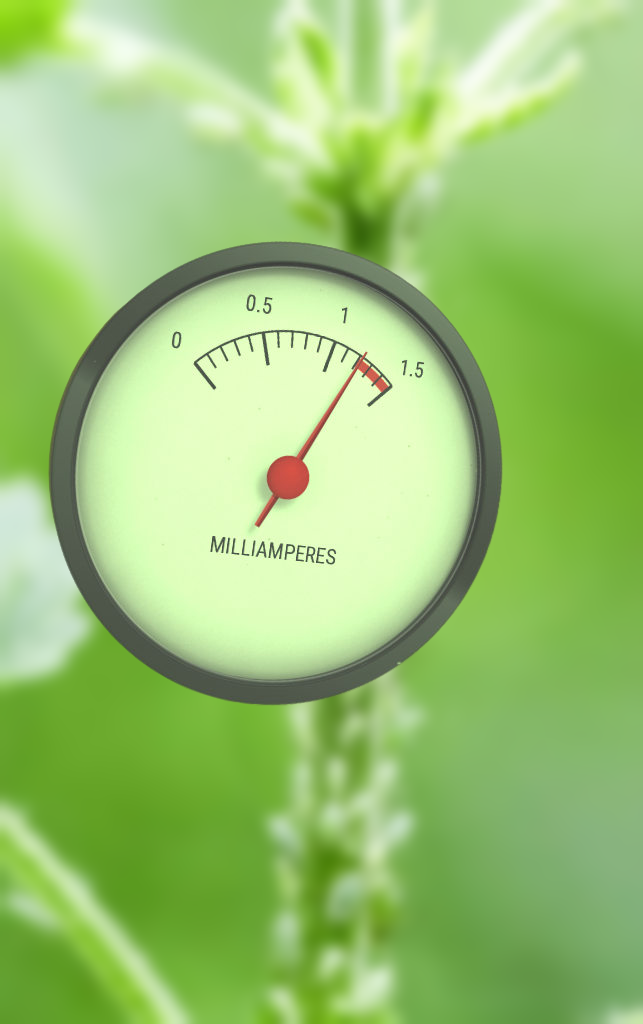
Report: **1.2** mA
